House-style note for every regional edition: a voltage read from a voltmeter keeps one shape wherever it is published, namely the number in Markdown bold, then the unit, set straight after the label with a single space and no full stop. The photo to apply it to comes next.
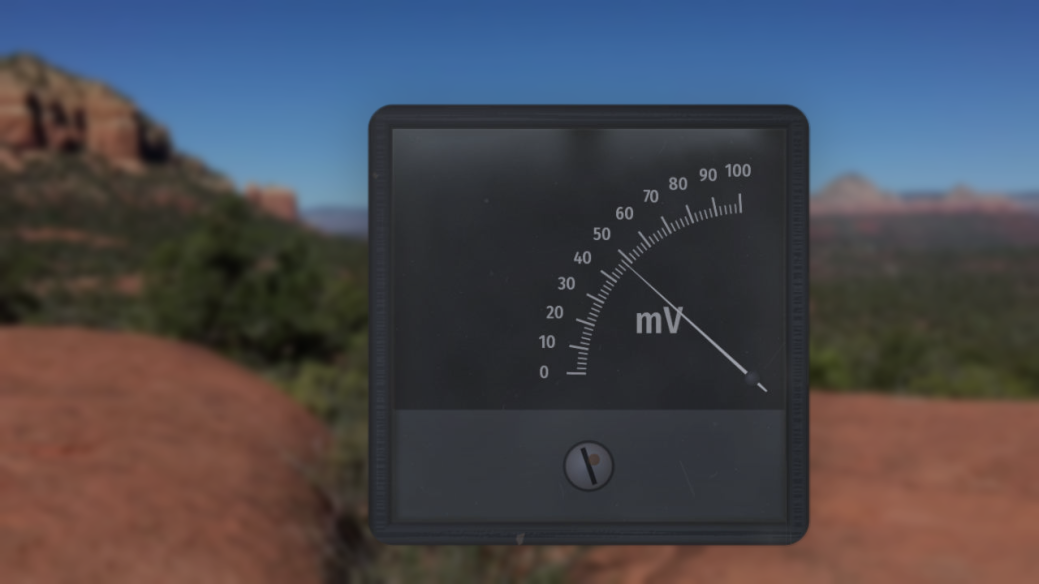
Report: **48** mV
